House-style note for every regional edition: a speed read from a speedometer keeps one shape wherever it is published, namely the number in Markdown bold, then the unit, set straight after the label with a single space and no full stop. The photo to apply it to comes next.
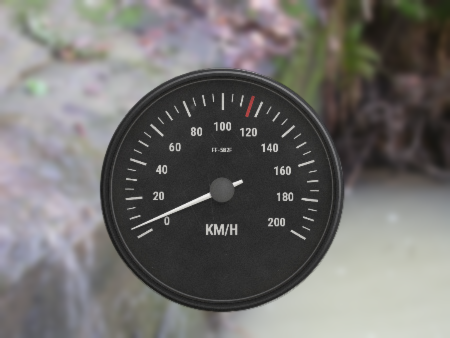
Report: **5** km/h
